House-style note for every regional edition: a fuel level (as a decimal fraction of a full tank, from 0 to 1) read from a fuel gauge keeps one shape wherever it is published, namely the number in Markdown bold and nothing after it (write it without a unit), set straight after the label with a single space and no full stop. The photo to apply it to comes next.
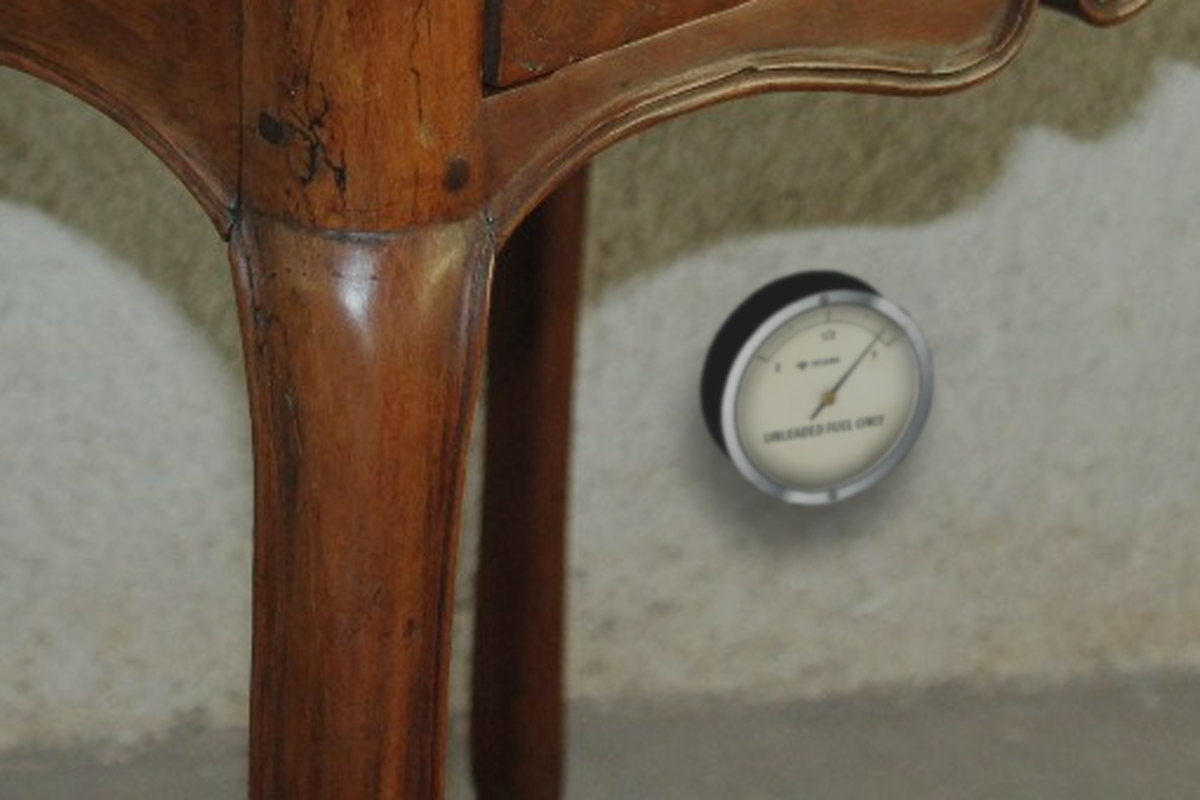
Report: **0.875**
